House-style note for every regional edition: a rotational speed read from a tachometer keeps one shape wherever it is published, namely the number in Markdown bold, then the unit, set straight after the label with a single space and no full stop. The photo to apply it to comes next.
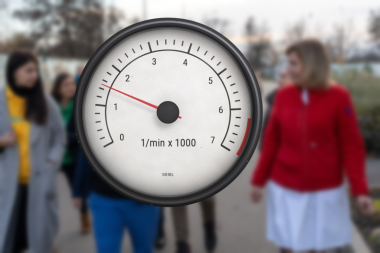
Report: **1500** rpm
